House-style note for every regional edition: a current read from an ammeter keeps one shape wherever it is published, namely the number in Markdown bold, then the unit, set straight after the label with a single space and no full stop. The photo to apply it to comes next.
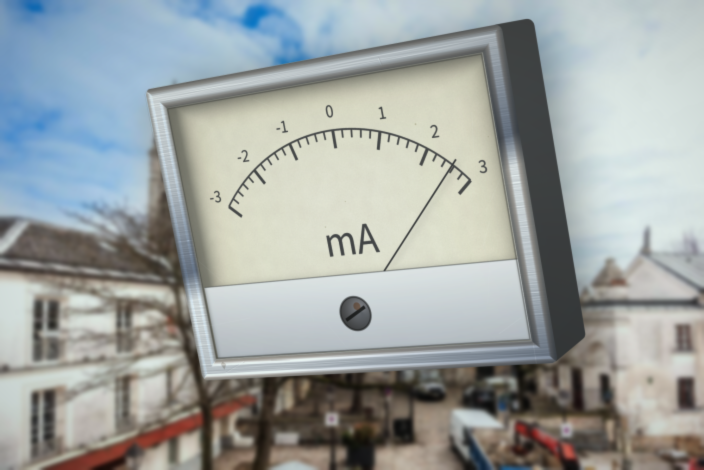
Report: **2.6** mA
